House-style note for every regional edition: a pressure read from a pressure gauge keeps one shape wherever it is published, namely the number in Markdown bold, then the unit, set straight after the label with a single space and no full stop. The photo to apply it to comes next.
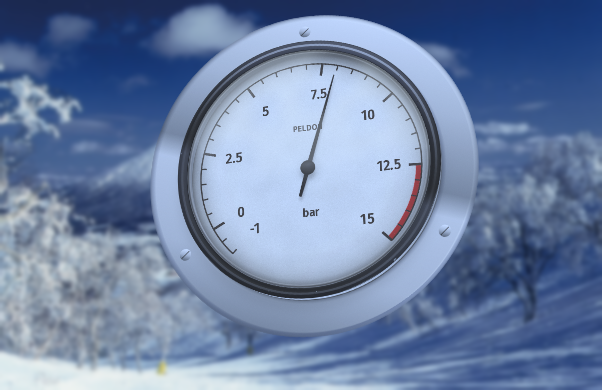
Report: **8** bar
